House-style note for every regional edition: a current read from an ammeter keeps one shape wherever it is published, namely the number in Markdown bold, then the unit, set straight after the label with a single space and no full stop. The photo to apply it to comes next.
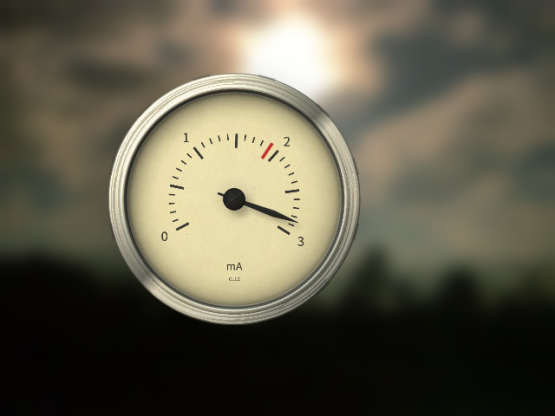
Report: **2.85** mA
